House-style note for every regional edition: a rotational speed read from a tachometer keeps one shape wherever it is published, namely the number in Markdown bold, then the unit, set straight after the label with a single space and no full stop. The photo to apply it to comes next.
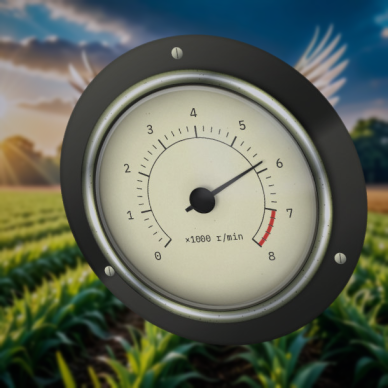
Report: **5800** rpm
